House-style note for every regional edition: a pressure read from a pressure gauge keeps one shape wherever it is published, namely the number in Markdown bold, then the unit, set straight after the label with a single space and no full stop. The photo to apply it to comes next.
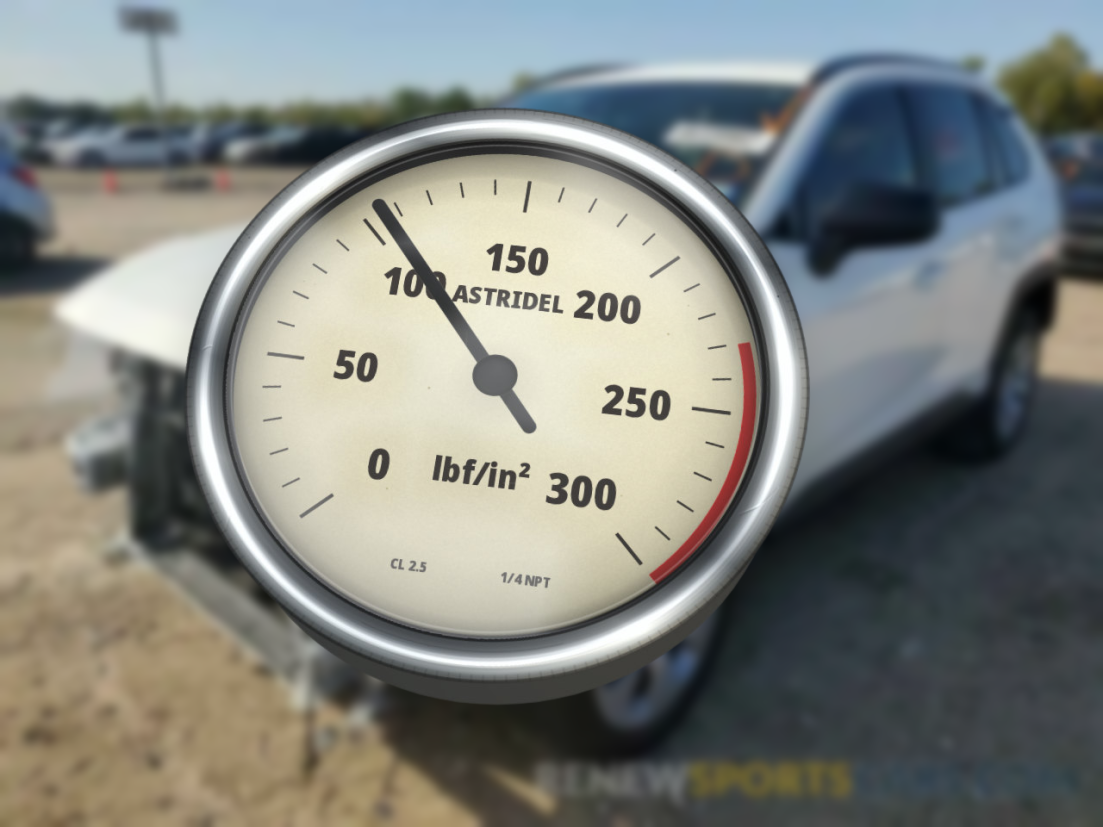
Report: **105** psi
